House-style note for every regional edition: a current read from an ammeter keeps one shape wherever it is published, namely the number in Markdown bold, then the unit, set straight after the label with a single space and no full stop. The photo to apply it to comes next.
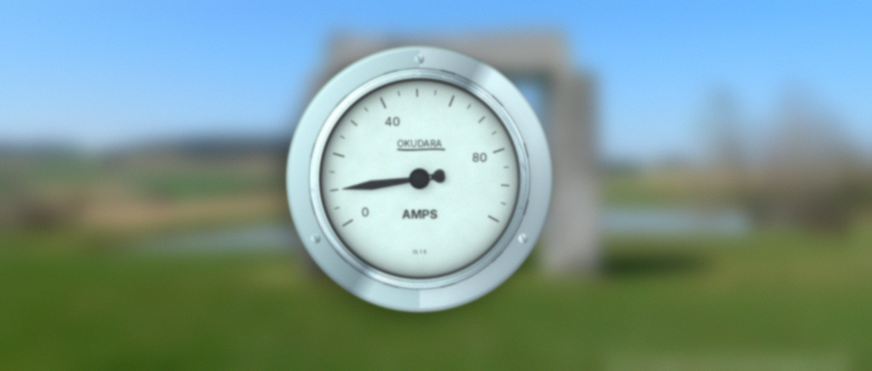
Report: **10** A
